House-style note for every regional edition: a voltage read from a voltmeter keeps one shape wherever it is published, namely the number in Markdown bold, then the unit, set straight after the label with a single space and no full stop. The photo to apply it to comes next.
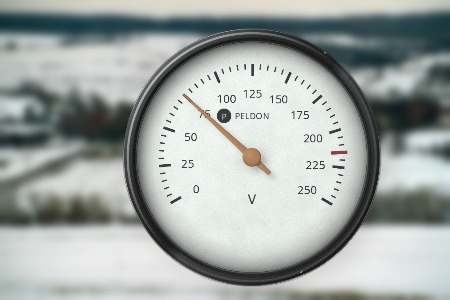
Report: **75** V
